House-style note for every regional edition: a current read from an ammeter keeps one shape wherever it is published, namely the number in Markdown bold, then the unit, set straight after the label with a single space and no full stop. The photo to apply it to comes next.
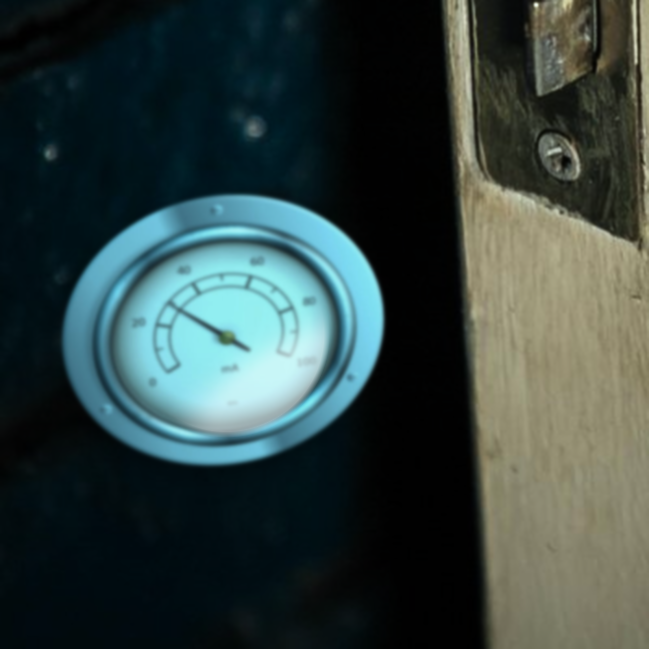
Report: **30** mA
